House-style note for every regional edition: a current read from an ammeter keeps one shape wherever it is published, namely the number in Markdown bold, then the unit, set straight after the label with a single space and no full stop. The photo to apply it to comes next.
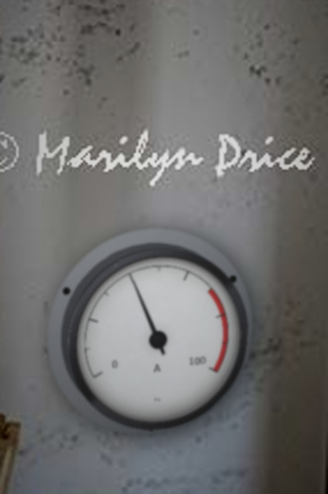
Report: **40** A
